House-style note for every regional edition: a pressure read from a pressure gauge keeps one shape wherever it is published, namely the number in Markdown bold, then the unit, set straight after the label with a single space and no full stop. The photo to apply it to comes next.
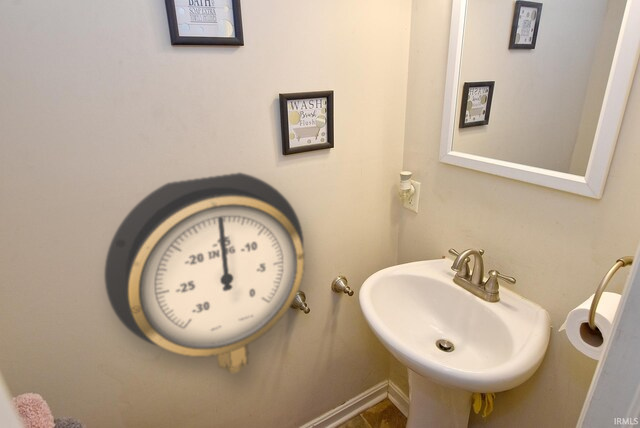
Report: **-15** inHg
